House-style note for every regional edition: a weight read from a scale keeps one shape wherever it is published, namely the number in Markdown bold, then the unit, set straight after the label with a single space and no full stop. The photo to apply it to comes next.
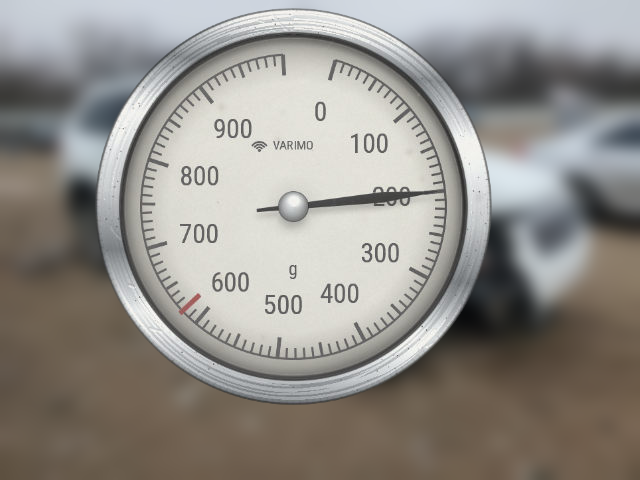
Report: **200** g
